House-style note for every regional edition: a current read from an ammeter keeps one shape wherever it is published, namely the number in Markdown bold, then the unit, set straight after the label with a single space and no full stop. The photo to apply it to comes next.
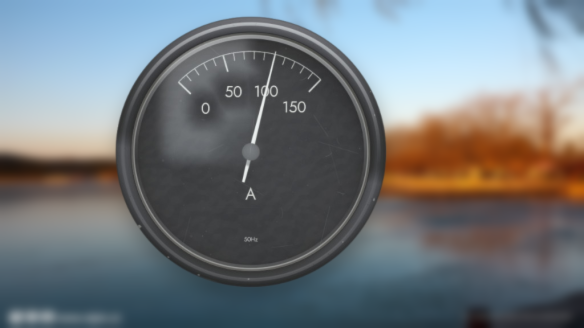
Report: **100** A
